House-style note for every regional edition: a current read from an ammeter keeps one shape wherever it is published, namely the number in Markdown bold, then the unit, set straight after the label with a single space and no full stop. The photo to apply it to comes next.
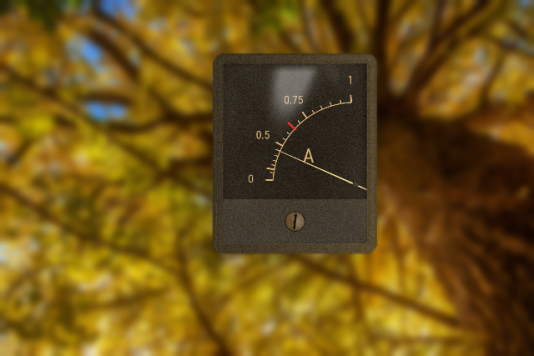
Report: **0.45** A
